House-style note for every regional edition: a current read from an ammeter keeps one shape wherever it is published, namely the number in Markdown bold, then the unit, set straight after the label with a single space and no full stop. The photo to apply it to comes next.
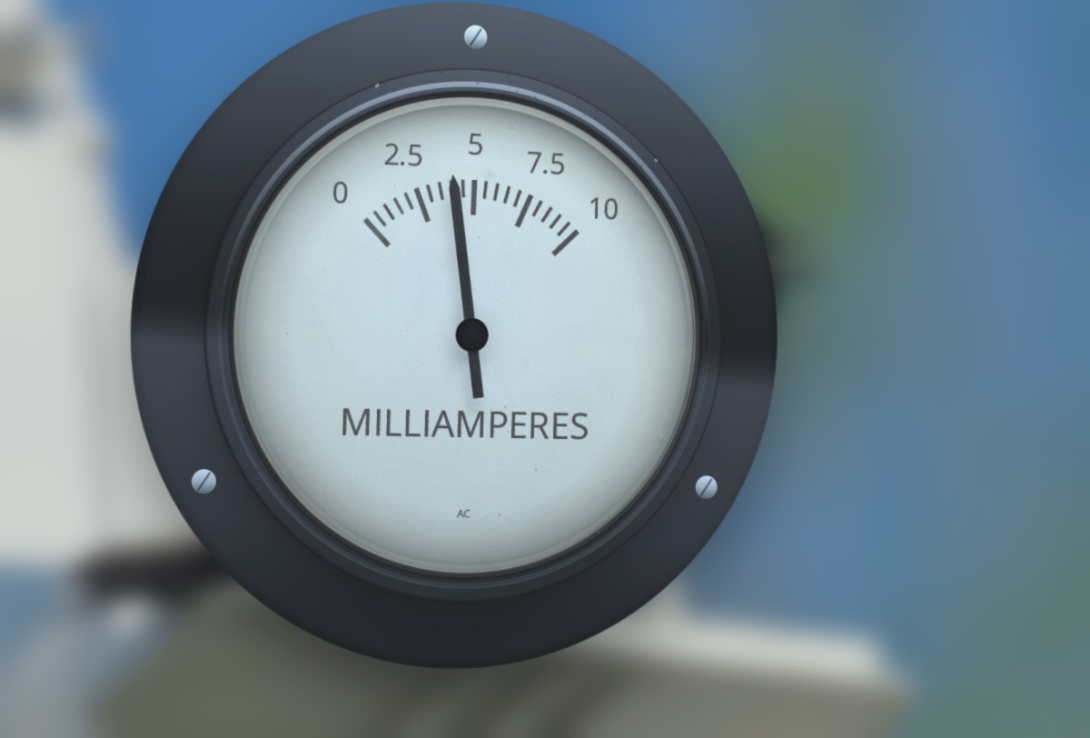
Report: **4** mA
